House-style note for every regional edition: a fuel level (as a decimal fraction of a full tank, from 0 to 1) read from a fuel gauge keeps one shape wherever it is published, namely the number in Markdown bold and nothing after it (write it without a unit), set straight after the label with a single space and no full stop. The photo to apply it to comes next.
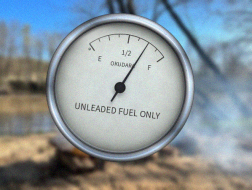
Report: **0.75**
